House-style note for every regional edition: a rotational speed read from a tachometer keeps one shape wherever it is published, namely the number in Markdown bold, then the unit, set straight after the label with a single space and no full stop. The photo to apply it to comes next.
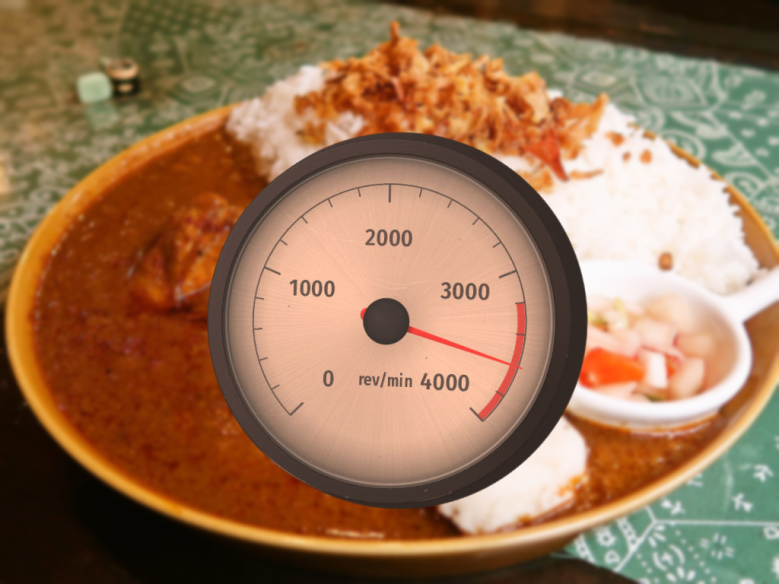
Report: **3600** rpm
